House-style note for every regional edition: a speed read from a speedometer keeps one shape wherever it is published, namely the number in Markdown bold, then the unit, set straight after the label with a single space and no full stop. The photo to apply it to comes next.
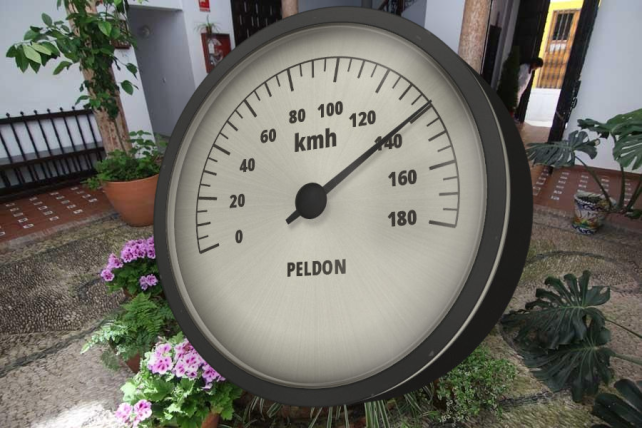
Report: **140** km/h
